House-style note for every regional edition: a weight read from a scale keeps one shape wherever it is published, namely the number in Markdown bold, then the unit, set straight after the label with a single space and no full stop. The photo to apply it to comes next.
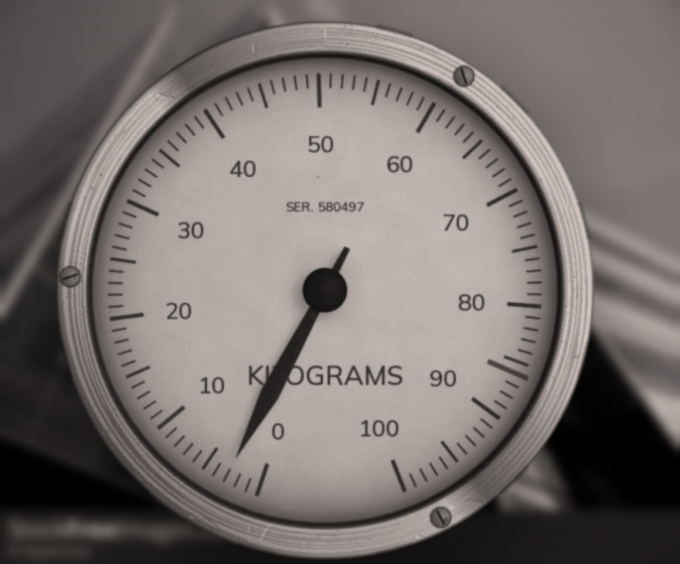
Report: **3** kg
